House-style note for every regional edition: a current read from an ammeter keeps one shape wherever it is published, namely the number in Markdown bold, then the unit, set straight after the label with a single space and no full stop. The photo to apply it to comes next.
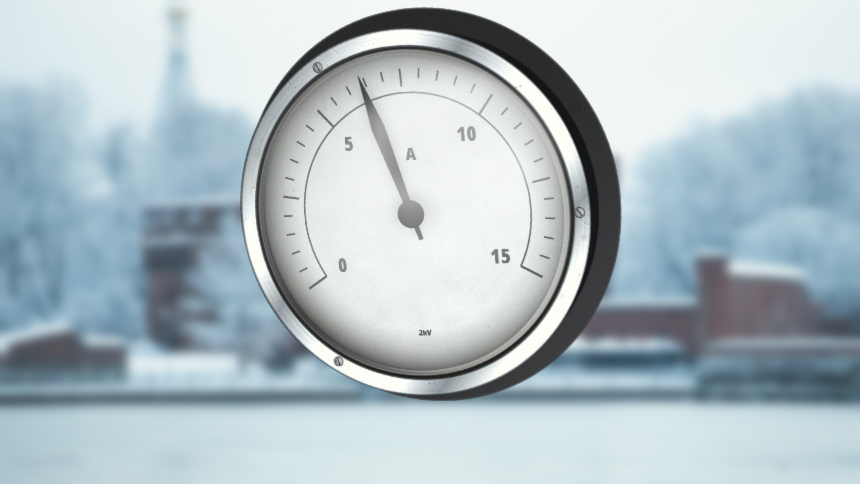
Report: **6.5** A
